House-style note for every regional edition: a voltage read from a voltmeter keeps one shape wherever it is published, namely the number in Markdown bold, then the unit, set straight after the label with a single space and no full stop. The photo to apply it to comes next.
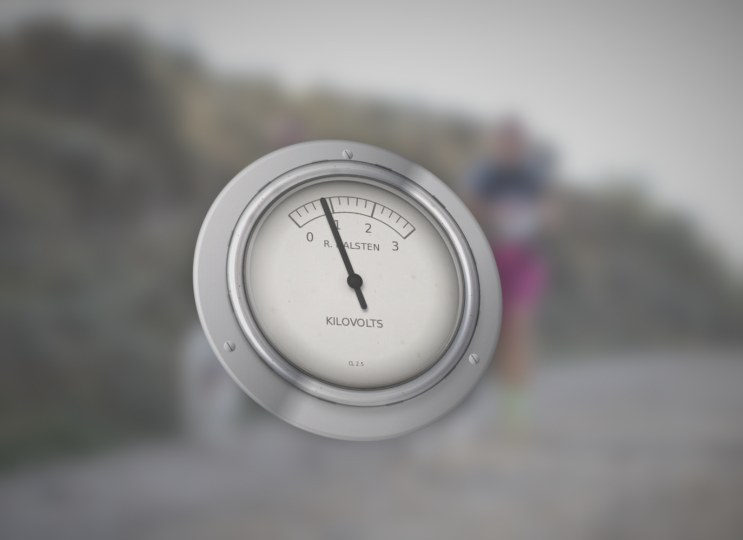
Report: **0.8** kV
